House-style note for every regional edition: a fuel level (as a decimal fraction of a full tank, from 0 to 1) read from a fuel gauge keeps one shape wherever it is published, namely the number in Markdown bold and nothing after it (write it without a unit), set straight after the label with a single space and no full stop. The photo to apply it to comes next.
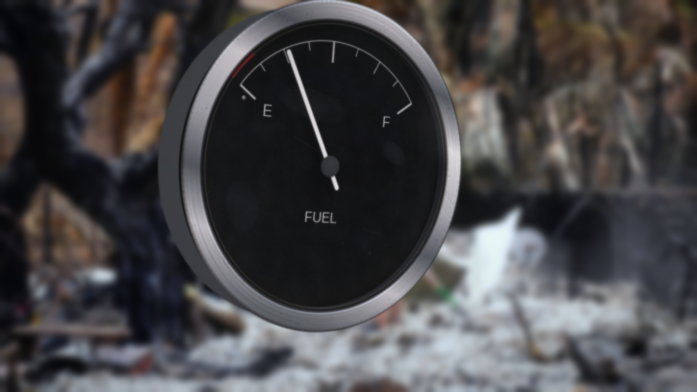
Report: **0.25**
